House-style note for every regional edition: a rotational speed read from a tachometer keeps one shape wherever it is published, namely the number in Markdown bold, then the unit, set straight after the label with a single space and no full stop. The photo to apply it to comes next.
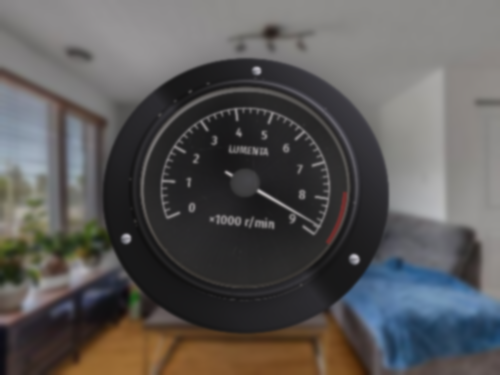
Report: **8800** rpm
